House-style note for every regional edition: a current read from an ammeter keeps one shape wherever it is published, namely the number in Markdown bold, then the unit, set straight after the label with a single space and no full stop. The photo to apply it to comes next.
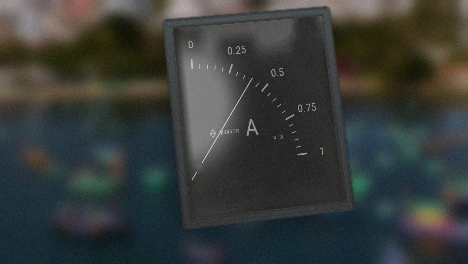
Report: **0.4** A
